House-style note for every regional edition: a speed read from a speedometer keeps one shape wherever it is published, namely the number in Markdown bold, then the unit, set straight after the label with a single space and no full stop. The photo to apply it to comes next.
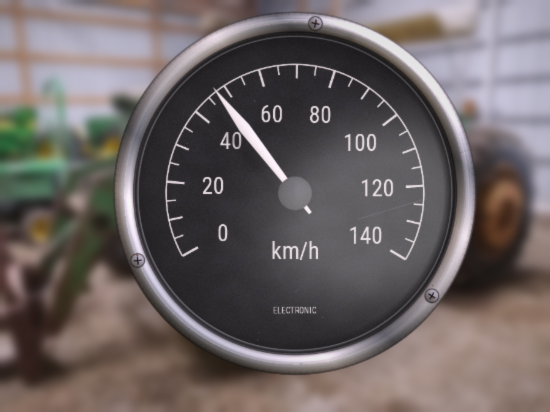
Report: **47.5** km/h
